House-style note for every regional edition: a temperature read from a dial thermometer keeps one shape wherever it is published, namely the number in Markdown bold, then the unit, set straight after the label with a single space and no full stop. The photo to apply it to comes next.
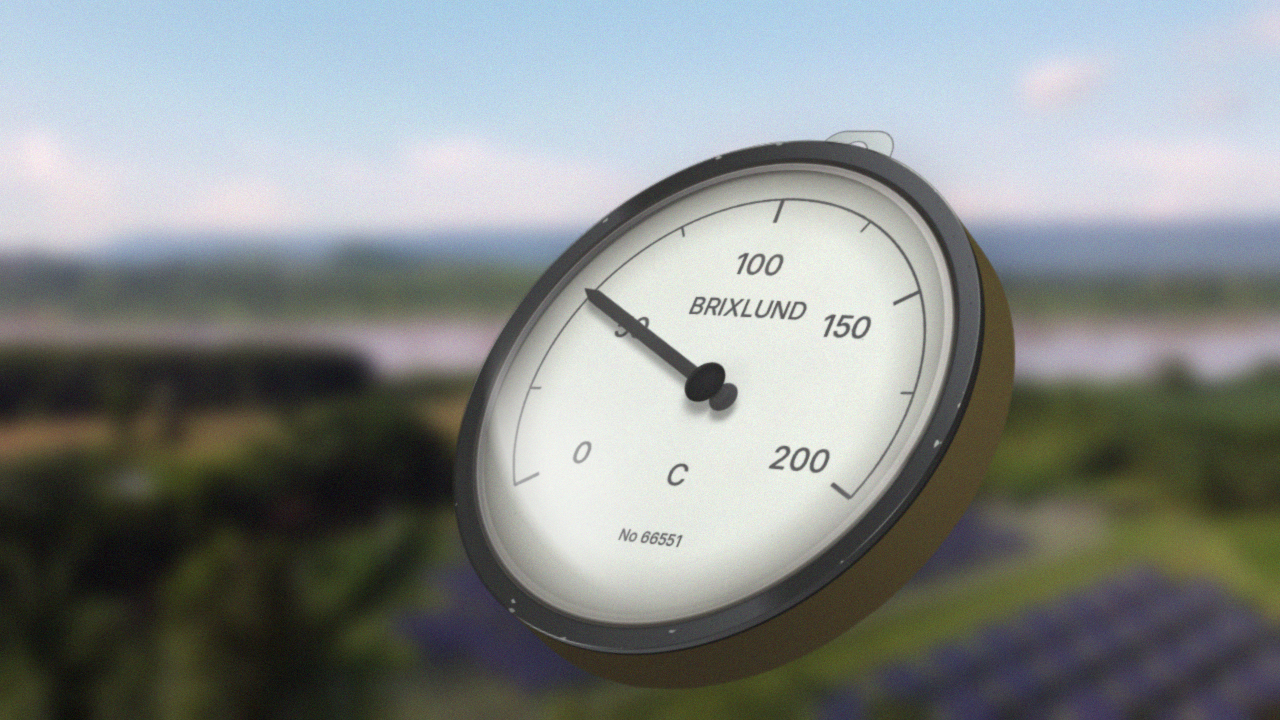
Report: **50** °C
